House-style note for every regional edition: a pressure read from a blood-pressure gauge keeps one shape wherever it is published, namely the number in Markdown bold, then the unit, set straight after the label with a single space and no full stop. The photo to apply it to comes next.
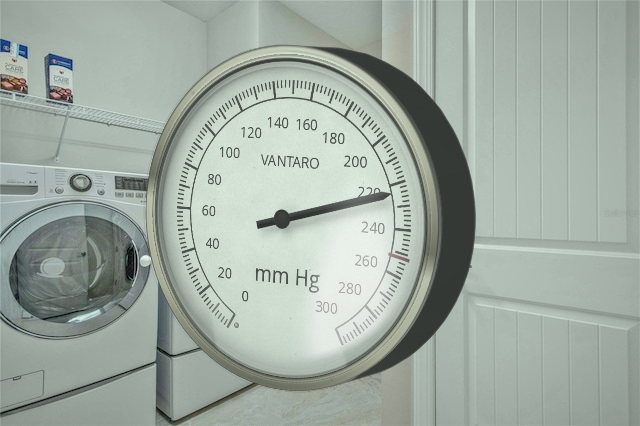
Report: **224** mmHg
